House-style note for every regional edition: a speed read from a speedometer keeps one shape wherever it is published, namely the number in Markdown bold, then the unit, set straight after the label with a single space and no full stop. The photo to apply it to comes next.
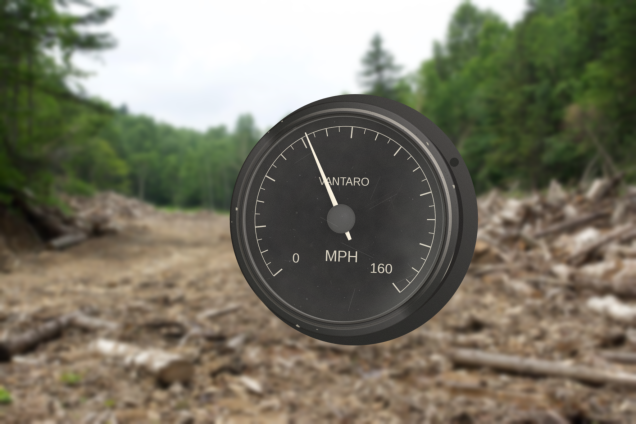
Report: **62.5** mph
